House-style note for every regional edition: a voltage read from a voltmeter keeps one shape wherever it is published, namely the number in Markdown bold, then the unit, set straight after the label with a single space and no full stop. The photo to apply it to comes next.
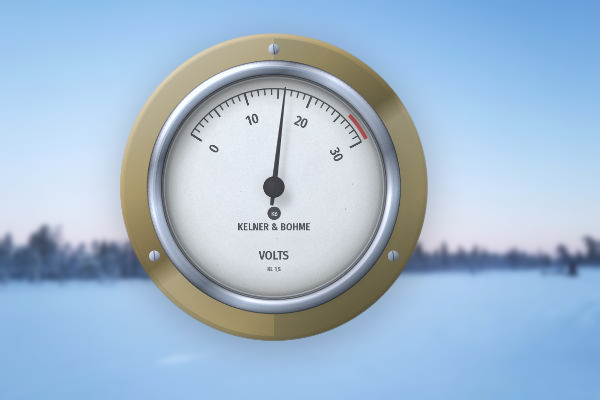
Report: **16** V
